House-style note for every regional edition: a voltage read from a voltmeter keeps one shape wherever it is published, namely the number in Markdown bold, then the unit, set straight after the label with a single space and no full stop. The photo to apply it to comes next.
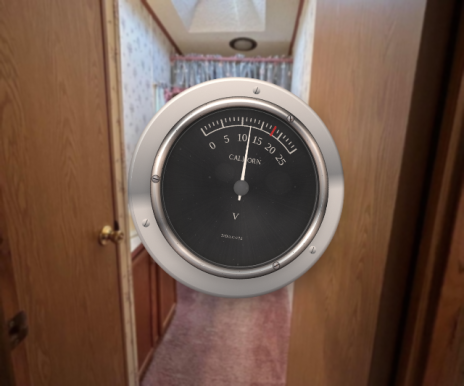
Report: **12** V
